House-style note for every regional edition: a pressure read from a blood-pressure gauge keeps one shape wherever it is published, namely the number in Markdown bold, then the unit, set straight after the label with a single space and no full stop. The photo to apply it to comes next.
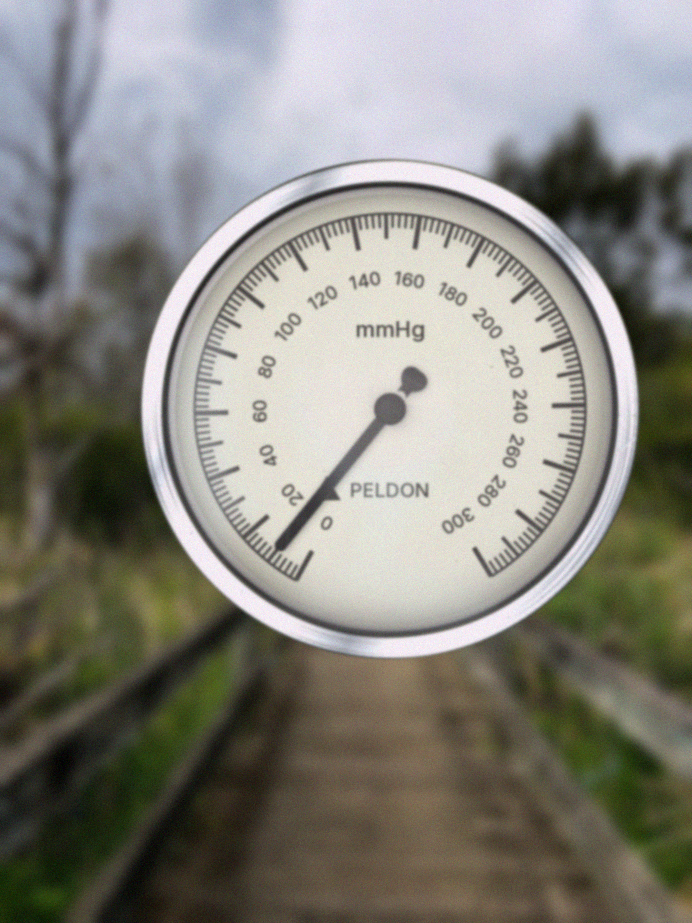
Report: **10** mmHg
